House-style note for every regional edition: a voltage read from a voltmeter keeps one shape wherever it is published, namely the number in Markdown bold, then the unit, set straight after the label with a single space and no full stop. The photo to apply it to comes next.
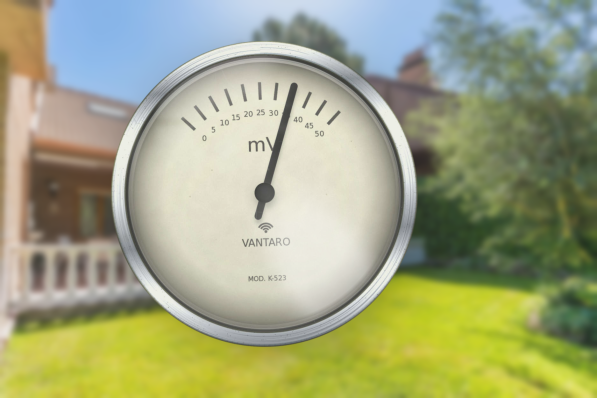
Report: **35** mV
